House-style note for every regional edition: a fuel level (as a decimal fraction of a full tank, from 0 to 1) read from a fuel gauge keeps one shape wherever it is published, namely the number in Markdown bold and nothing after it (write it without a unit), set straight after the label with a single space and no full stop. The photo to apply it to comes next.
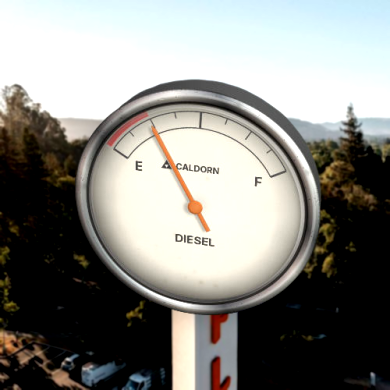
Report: **0.25**
